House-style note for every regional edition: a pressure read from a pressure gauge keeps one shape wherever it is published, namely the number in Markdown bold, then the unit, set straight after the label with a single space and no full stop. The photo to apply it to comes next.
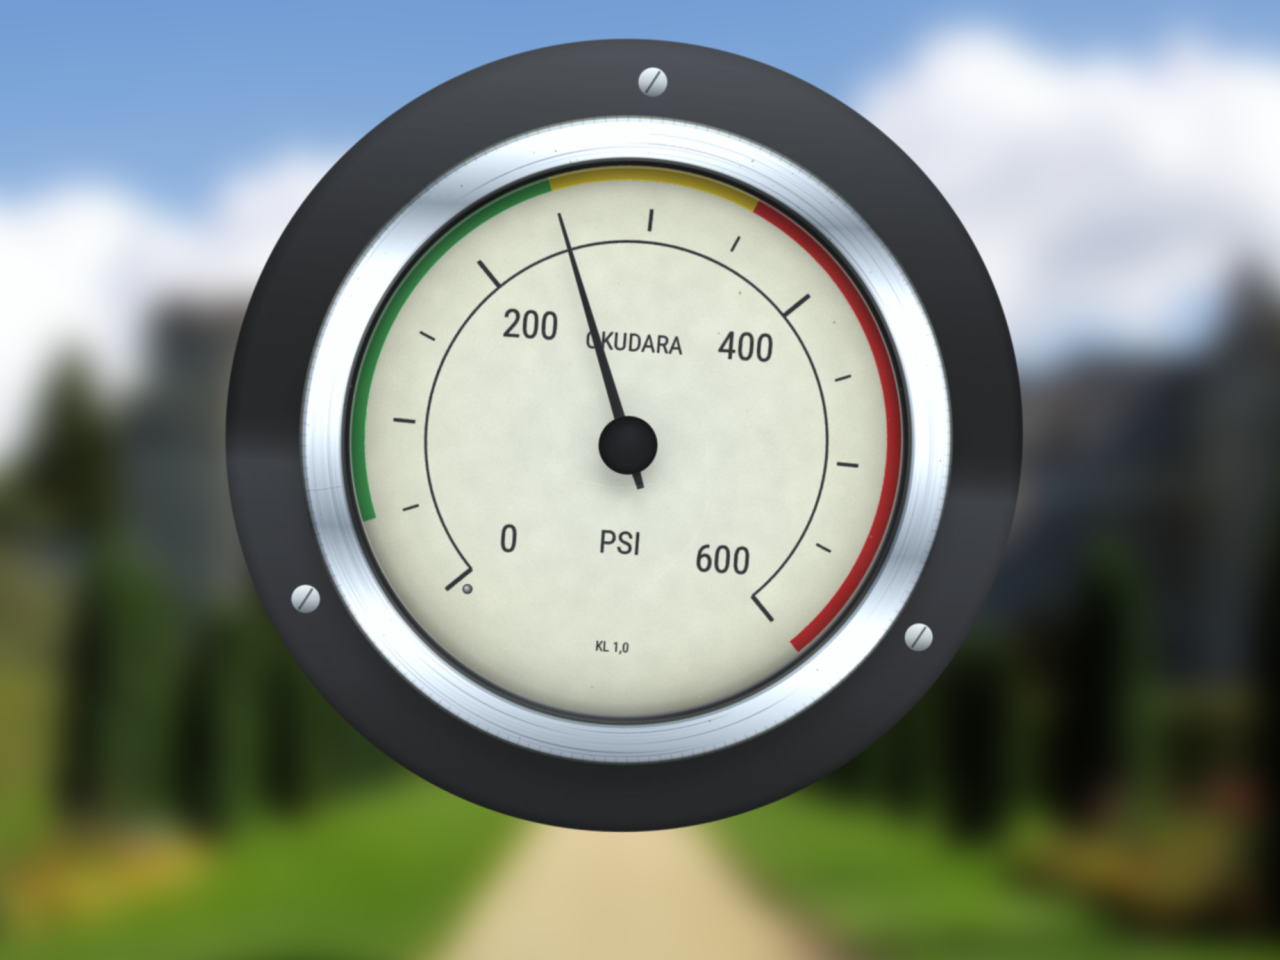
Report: **250** psi
